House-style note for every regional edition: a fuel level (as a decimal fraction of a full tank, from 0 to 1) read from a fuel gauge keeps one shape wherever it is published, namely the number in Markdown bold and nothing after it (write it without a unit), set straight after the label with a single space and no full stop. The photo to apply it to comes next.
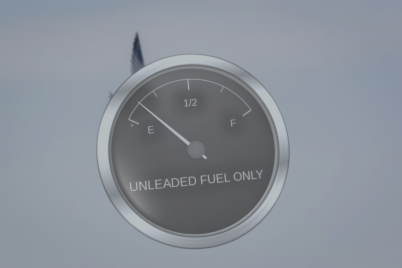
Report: **0.125**
